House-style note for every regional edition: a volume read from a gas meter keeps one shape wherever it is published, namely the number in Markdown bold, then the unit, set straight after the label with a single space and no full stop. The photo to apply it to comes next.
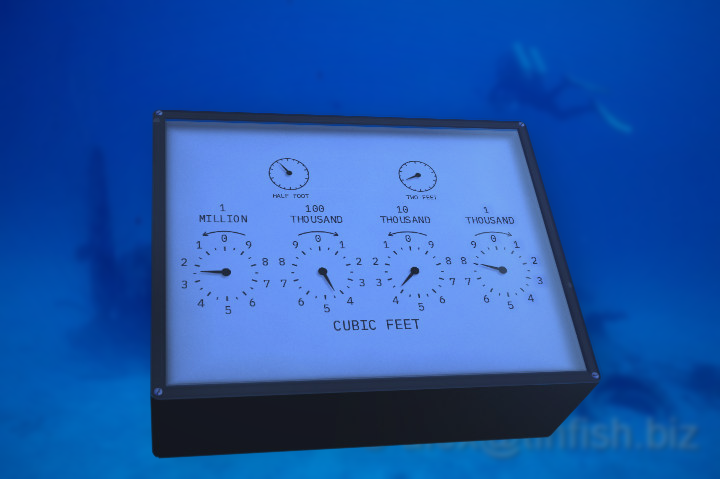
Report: **243800** ft³
